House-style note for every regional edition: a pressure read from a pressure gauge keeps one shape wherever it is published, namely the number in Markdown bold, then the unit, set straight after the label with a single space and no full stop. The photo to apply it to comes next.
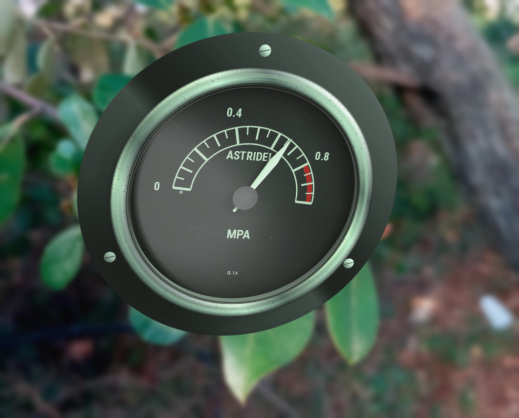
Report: **0.65** MPa
